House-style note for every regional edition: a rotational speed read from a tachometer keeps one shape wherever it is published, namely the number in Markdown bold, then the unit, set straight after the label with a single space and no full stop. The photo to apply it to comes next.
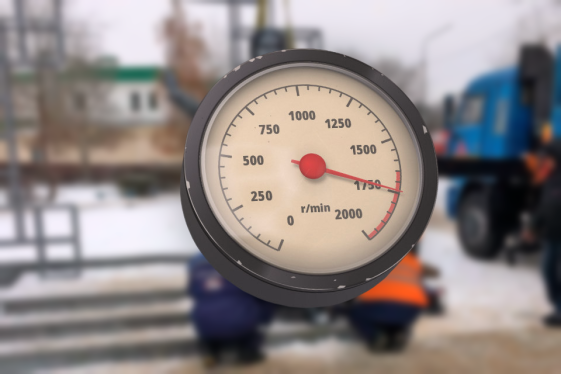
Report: **1750** rpm
